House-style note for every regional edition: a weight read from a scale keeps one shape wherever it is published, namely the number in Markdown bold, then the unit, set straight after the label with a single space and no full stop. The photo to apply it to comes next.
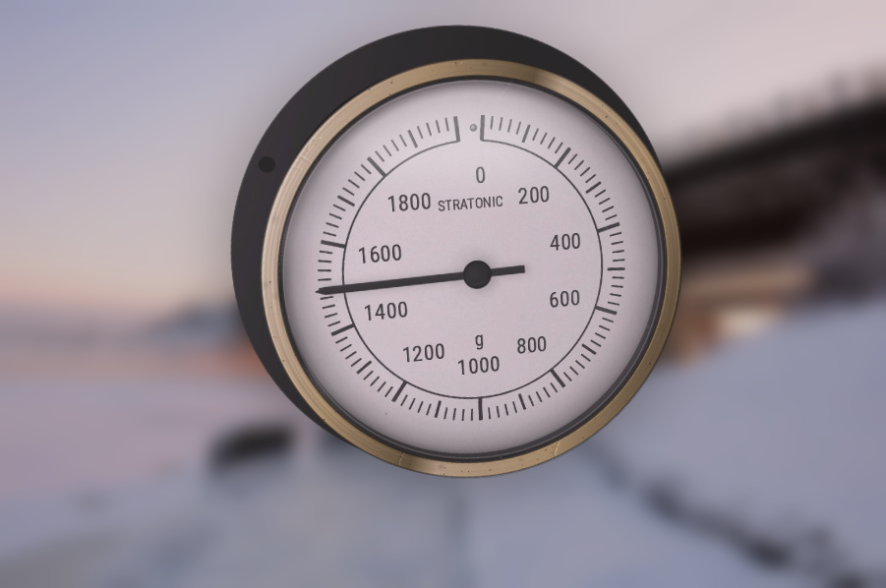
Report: **1500** g
